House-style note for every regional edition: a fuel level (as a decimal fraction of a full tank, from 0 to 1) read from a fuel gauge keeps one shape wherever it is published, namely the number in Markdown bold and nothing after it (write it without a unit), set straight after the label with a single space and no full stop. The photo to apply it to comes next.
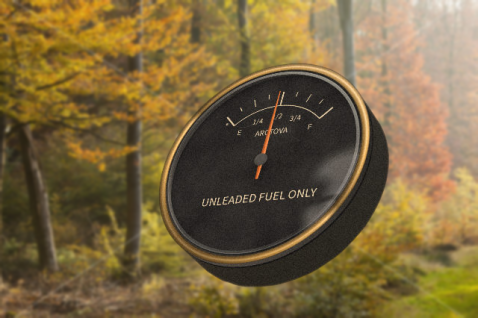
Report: **0.5**
